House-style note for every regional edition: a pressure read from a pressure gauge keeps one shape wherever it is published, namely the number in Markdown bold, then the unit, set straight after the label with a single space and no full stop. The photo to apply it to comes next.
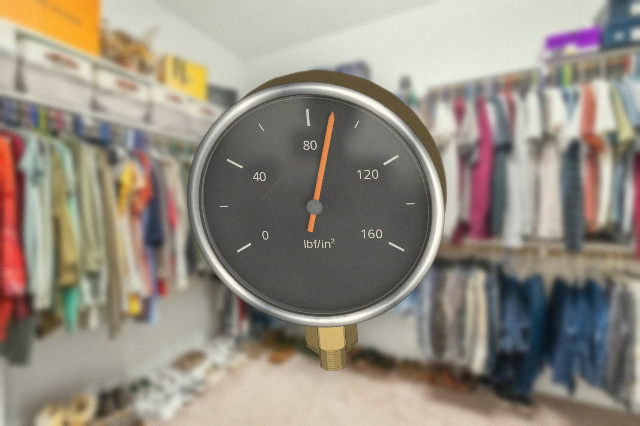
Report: **90** psi
